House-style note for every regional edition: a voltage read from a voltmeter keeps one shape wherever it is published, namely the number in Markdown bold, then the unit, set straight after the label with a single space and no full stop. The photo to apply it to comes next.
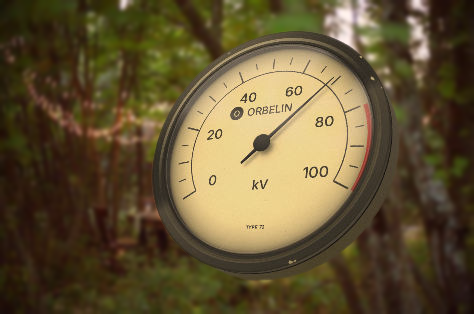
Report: **70** kV
